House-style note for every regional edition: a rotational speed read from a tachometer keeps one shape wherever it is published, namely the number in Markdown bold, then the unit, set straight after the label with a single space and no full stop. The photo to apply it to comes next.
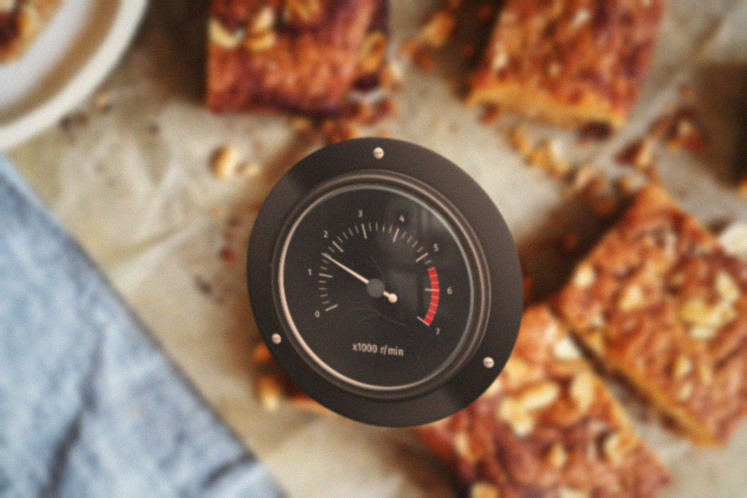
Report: **1600** rpm
